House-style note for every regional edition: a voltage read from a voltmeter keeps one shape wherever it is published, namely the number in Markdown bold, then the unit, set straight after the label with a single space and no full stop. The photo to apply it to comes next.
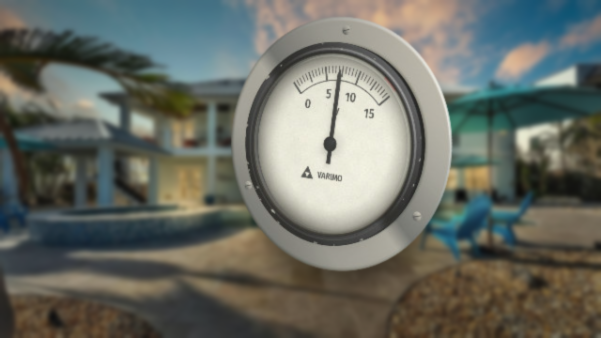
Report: **7.5** V
